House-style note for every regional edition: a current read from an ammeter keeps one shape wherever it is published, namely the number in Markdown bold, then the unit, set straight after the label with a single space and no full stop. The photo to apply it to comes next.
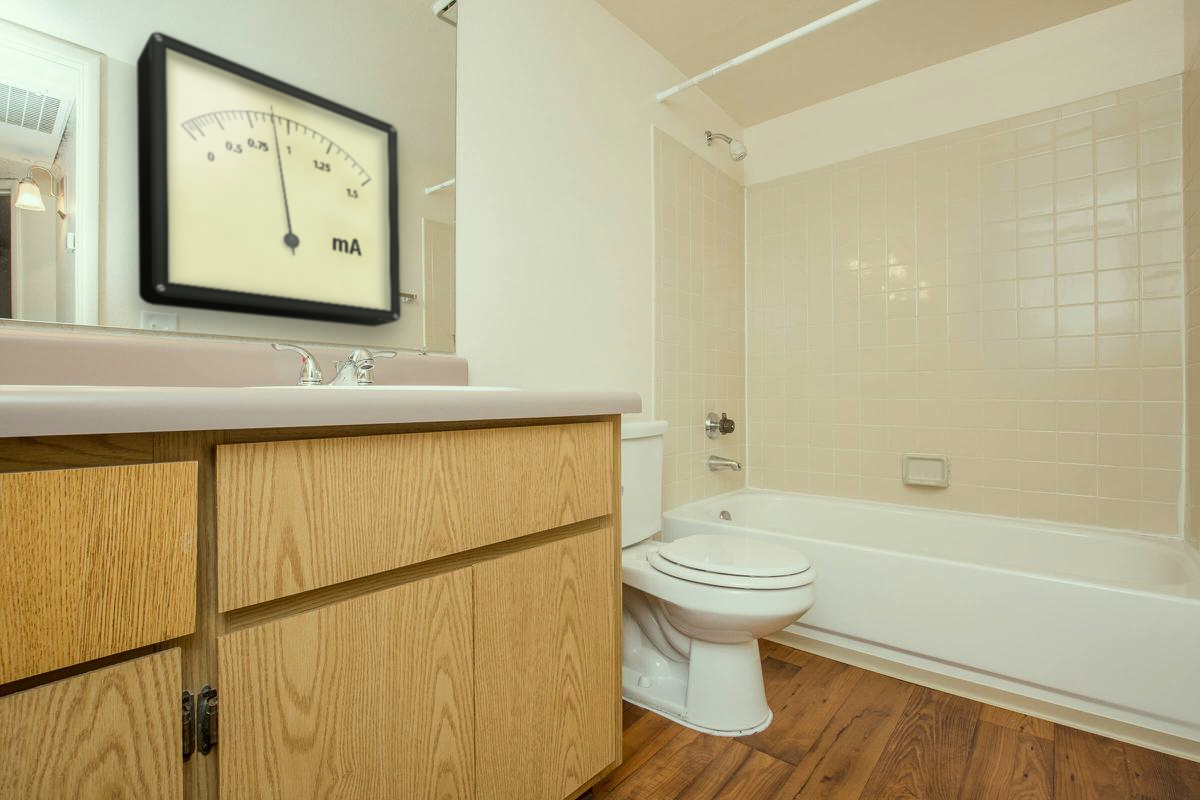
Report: **0.9** mA
